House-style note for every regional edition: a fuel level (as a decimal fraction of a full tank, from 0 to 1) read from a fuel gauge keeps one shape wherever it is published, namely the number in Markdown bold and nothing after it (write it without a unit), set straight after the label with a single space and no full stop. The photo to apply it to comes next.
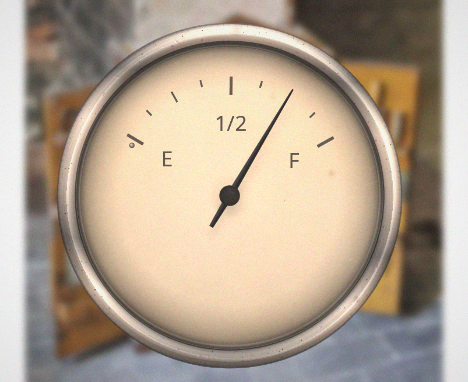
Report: **0.75**
